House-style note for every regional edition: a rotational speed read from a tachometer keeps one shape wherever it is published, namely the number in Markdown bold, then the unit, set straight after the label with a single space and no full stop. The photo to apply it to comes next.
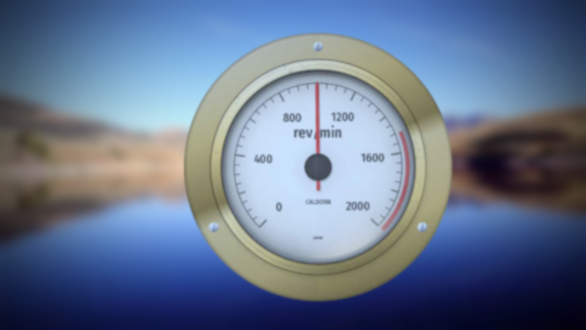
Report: **1000** rpm
